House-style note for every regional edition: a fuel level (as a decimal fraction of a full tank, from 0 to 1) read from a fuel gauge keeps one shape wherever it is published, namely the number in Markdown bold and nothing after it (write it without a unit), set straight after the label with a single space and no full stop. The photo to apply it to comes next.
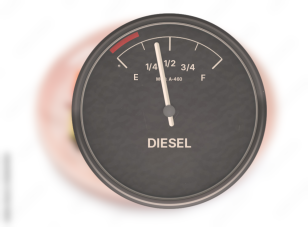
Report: **0.375**
